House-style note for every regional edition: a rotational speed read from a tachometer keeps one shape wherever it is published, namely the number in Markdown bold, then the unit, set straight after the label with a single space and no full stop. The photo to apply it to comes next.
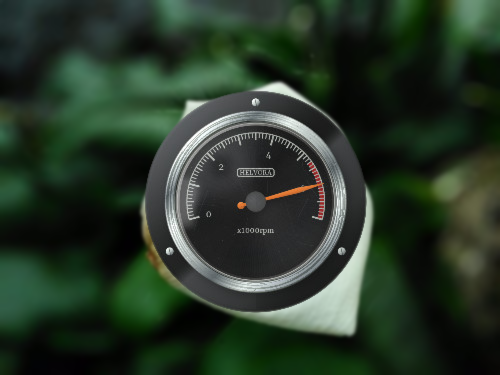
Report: **6000** rpm
